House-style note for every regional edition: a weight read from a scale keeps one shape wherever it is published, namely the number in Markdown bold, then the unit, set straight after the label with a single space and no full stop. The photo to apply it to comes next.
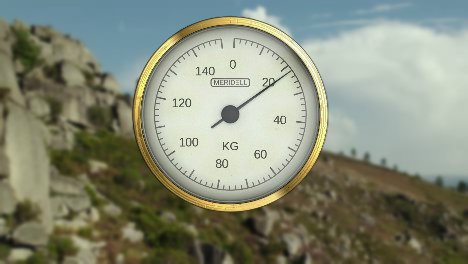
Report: **22** kg
